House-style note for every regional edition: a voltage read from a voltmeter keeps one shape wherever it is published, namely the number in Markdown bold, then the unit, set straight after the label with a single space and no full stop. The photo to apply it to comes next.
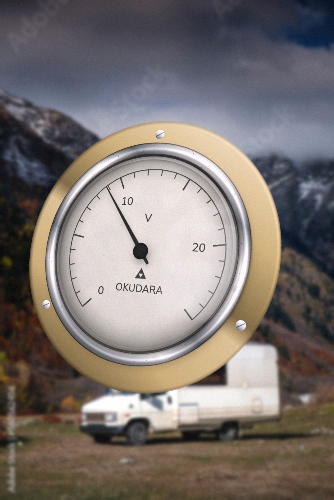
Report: **9** V
